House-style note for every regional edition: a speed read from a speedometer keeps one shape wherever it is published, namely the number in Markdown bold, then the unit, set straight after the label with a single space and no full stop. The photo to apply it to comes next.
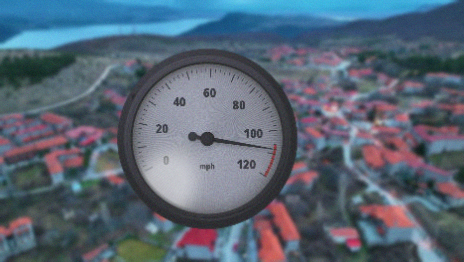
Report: **108** mph
